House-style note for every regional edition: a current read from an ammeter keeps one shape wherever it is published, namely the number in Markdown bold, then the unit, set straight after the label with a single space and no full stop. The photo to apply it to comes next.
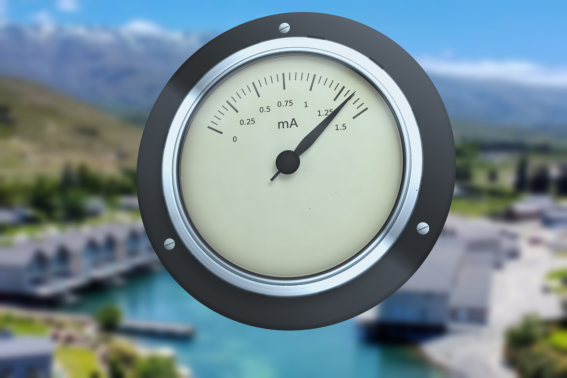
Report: **1.35** mA
